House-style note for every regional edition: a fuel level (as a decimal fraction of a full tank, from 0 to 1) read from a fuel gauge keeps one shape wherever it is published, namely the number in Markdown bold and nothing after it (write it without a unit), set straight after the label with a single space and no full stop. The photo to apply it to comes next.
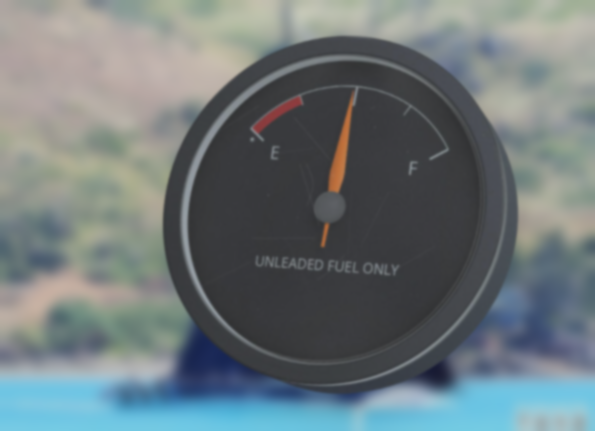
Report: **0.5**
